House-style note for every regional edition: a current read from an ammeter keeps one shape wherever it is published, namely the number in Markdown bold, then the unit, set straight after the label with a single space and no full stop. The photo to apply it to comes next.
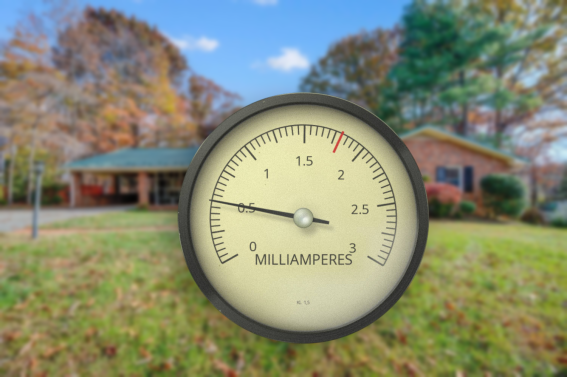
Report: **0.5** mA
